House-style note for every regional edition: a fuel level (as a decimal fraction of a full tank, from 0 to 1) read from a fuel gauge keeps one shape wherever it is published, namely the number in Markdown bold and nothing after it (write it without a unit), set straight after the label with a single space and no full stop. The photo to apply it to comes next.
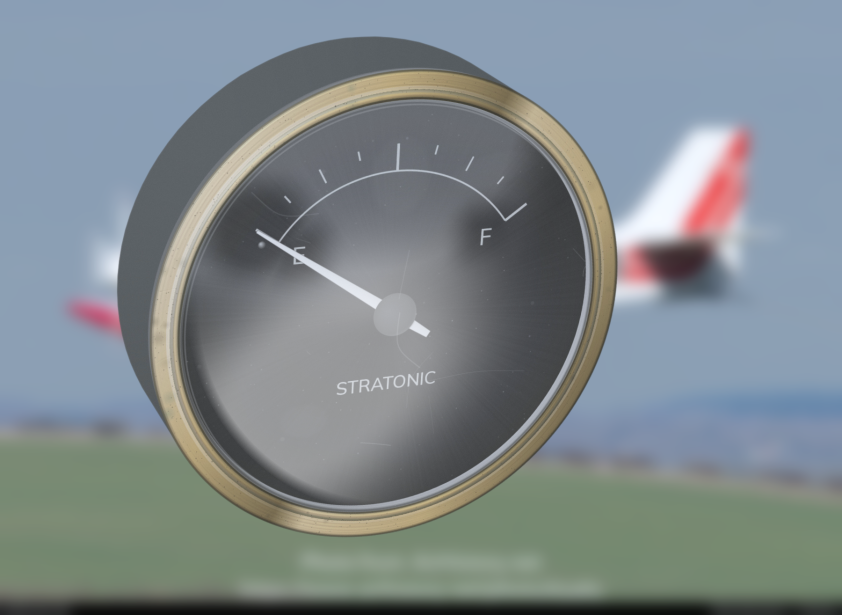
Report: **0**
